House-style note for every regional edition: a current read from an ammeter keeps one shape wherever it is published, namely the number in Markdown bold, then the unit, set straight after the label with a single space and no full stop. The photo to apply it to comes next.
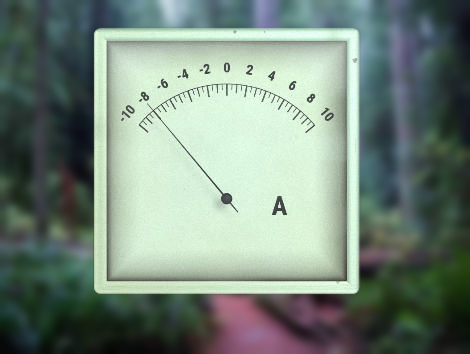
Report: **-8** A
